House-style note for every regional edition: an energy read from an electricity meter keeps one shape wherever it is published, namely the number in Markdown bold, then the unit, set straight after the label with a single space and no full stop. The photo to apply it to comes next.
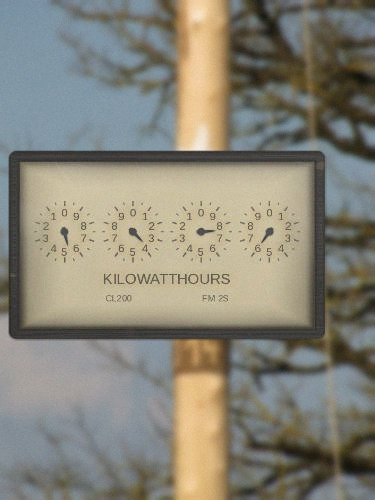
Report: **5376** kWh
